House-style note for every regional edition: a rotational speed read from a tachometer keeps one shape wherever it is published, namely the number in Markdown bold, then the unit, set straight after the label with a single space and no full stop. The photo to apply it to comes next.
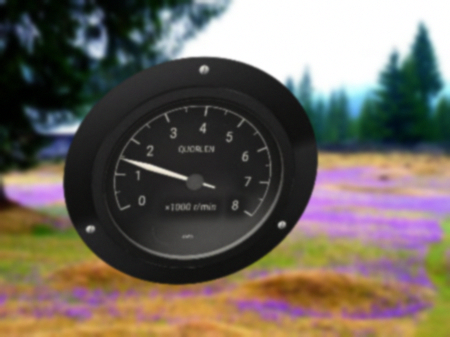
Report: **1500** rpm
